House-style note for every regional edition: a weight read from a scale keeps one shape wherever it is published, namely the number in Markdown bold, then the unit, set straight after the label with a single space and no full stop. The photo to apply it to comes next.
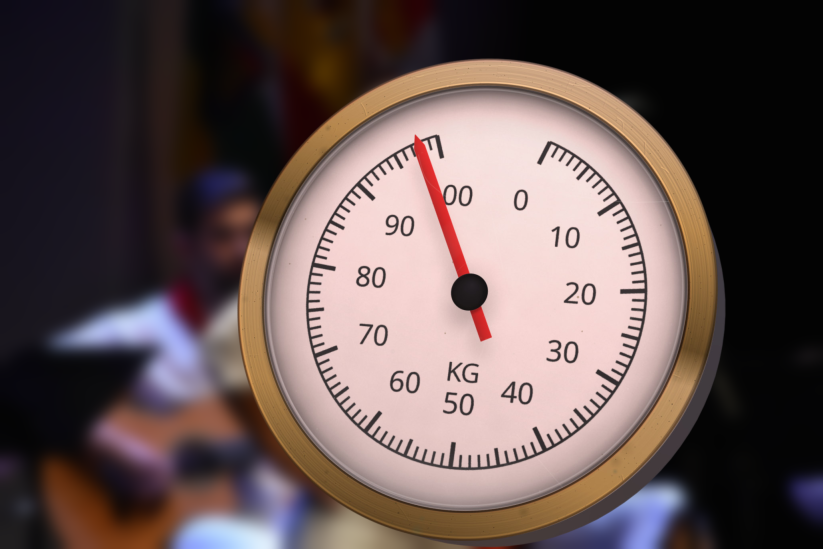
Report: **98** kg
